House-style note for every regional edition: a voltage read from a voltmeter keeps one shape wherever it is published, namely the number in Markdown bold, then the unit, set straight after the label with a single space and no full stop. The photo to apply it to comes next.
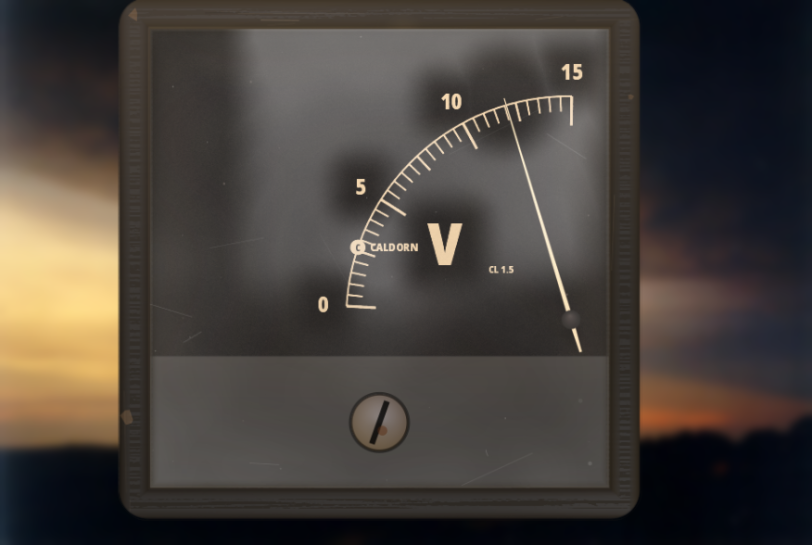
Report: **12** V
